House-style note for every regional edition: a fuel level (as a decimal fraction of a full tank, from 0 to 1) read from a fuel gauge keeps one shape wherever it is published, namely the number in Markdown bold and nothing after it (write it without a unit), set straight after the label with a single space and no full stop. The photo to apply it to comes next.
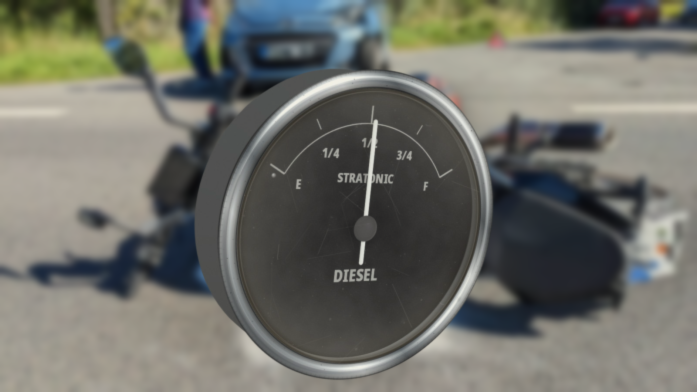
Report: **0.5**
